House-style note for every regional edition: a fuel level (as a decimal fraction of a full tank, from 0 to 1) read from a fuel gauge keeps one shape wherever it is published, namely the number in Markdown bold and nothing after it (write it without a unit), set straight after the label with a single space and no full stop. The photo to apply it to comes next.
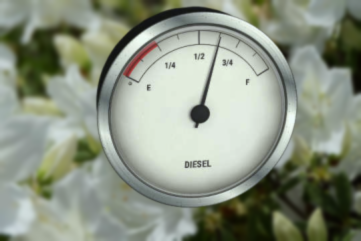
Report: **0.625**
